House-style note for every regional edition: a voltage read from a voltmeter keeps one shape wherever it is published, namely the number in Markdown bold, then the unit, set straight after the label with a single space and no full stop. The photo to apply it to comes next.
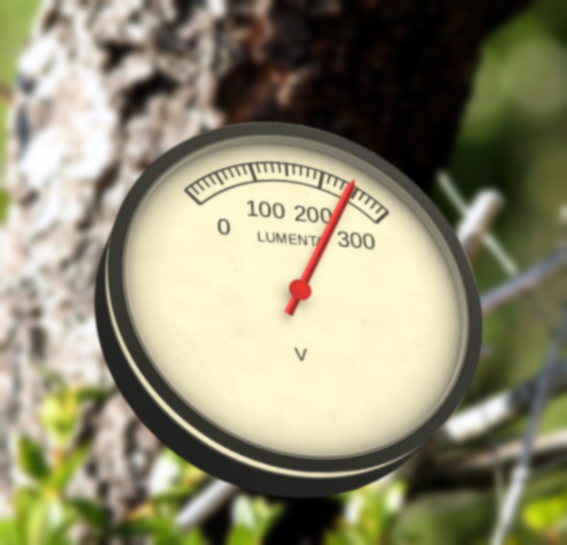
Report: **240** V
